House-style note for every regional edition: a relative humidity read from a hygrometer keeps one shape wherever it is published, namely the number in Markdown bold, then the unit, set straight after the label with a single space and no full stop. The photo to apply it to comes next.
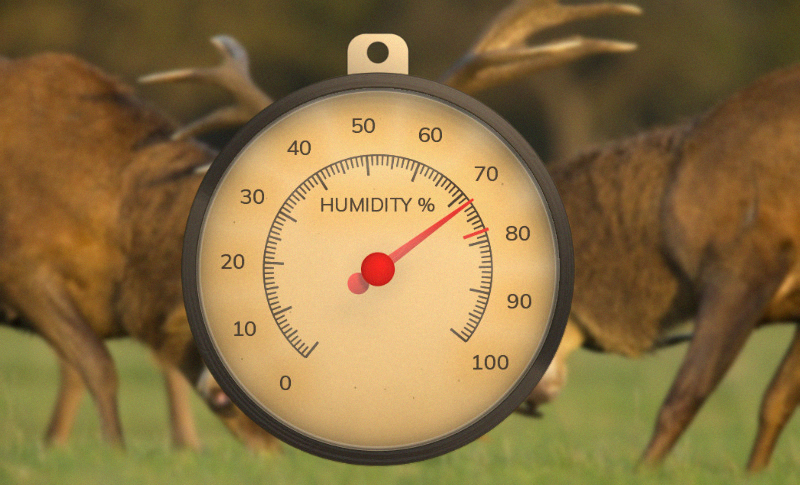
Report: **72** %
